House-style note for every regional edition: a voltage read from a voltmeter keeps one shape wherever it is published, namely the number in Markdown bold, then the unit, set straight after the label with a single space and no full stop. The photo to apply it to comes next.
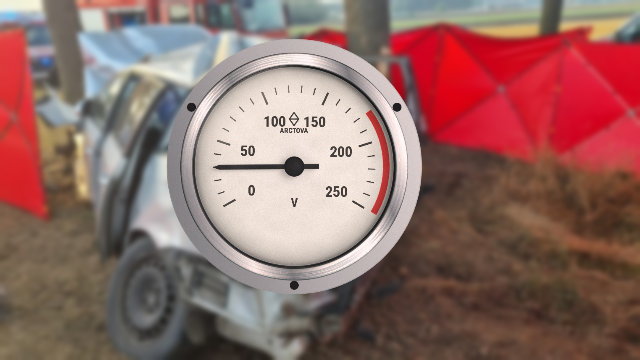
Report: **30** V
